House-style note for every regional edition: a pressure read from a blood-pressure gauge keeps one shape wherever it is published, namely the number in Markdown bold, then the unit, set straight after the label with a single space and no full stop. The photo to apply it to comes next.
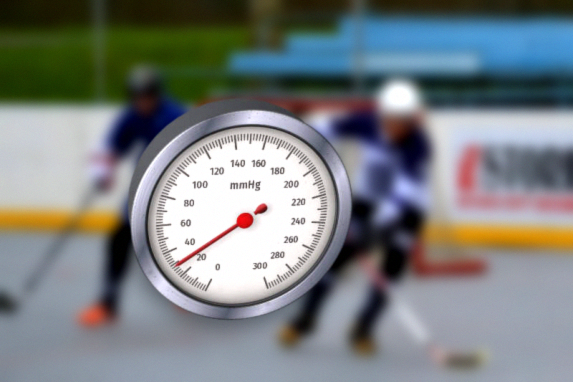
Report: **30** mmHg
